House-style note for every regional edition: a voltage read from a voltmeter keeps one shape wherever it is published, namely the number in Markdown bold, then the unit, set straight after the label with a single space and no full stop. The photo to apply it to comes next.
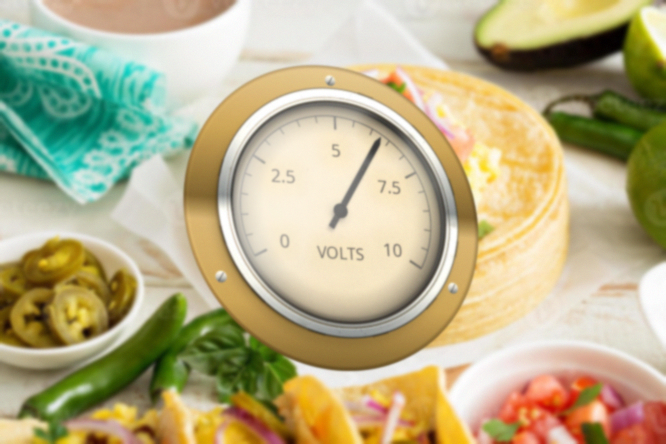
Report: **6.25** V
